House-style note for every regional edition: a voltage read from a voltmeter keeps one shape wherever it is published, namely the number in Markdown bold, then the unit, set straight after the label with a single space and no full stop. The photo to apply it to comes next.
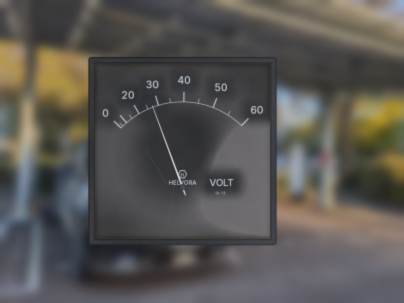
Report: **27.5** V
